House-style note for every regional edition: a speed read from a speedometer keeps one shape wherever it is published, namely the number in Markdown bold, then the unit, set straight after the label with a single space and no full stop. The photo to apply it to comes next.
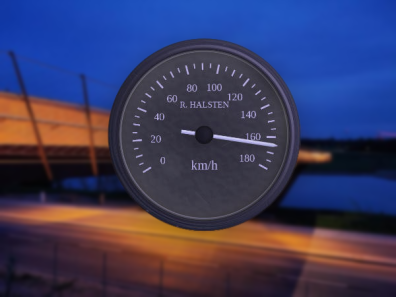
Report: **165** km/h
